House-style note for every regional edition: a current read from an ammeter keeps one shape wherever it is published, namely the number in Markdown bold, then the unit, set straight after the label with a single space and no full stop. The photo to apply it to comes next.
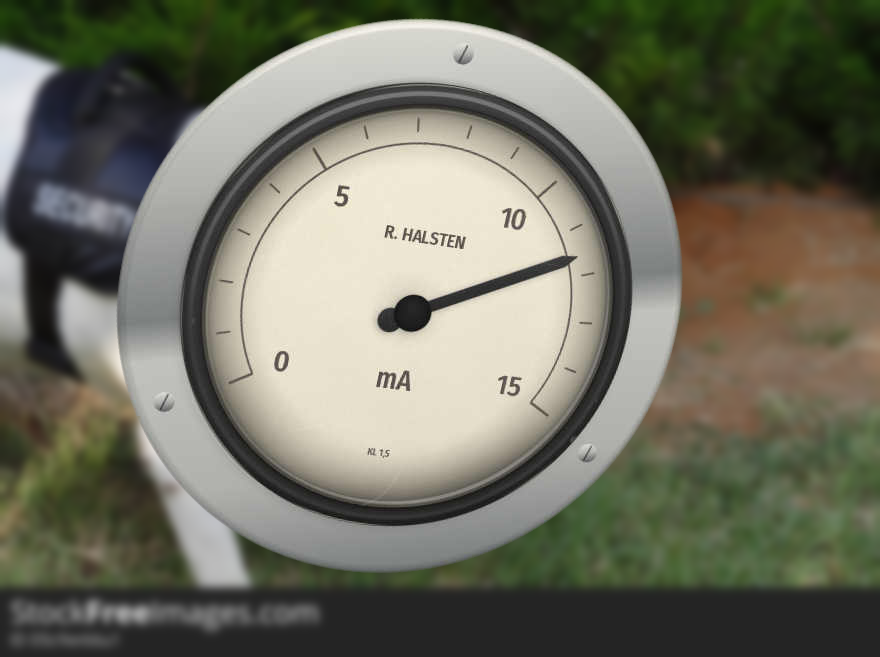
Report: **11.5** mA
